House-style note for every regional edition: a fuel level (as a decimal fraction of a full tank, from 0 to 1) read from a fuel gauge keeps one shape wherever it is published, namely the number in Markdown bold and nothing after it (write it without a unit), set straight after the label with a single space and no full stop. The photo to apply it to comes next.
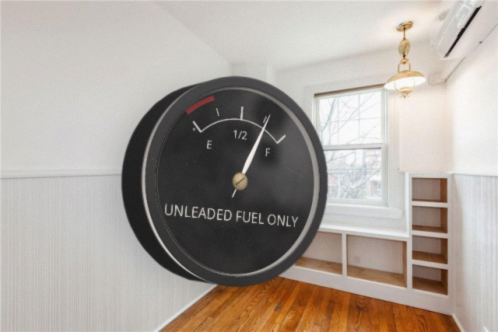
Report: **0.75**
